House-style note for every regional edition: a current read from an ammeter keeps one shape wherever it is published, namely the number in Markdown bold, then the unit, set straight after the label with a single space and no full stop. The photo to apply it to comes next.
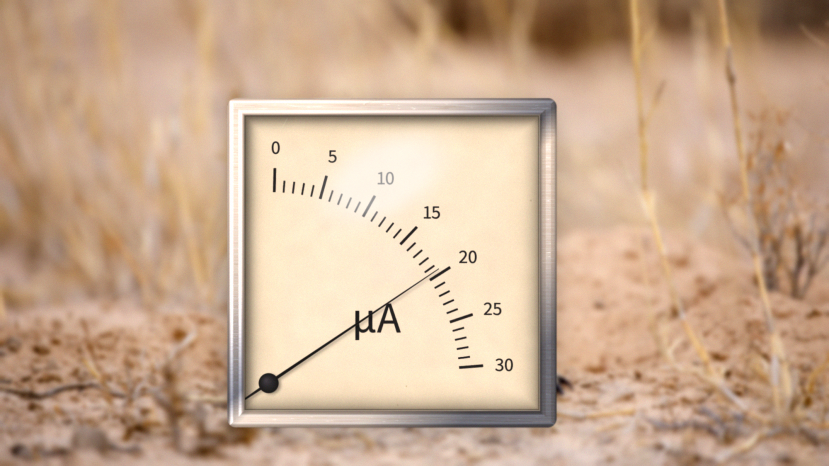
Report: **19.5** µA
